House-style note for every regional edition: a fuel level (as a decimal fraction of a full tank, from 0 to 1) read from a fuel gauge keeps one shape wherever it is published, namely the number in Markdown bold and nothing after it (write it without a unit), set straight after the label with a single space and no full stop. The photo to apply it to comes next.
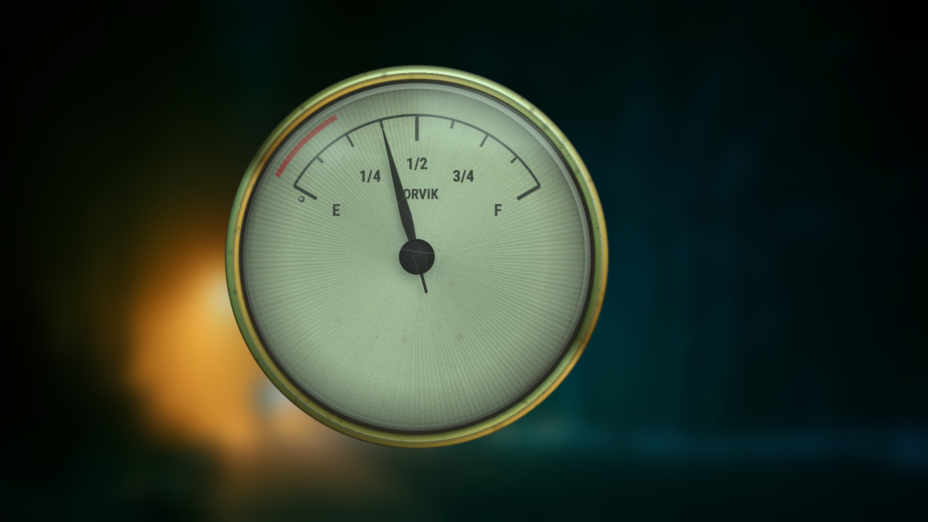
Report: **0.375**
